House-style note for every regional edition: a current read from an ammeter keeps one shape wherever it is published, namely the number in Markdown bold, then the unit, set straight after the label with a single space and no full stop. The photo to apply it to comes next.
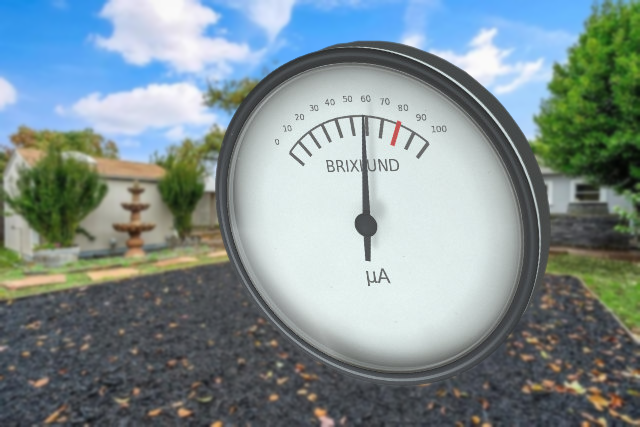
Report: **60** µA
